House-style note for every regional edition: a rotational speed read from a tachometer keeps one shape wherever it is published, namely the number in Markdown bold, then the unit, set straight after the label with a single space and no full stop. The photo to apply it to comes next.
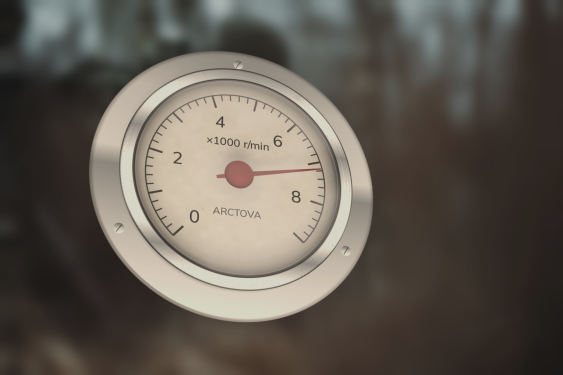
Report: **7200** rpm
